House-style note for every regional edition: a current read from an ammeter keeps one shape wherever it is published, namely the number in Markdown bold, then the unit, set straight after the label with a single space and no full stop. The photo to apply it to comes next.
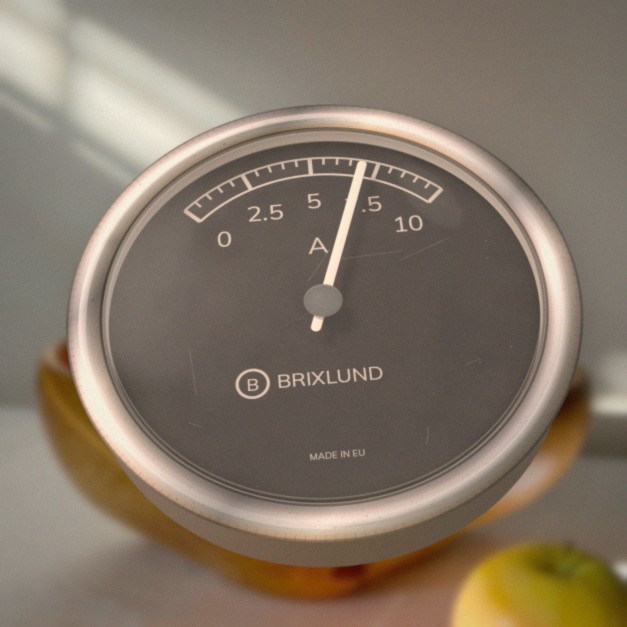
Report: **7** A
